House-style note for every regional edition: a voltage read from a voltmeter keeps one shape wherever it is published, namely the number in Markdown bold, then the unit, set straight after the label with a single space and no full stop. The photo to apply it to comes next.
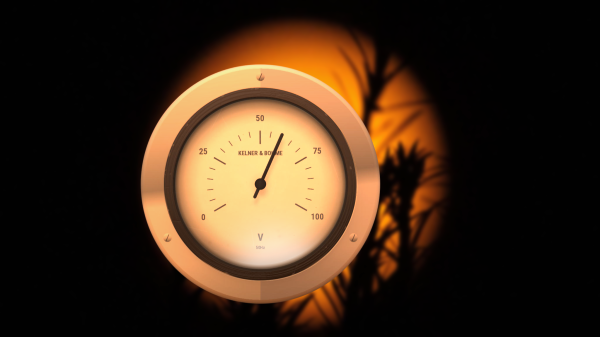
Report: **60** V
